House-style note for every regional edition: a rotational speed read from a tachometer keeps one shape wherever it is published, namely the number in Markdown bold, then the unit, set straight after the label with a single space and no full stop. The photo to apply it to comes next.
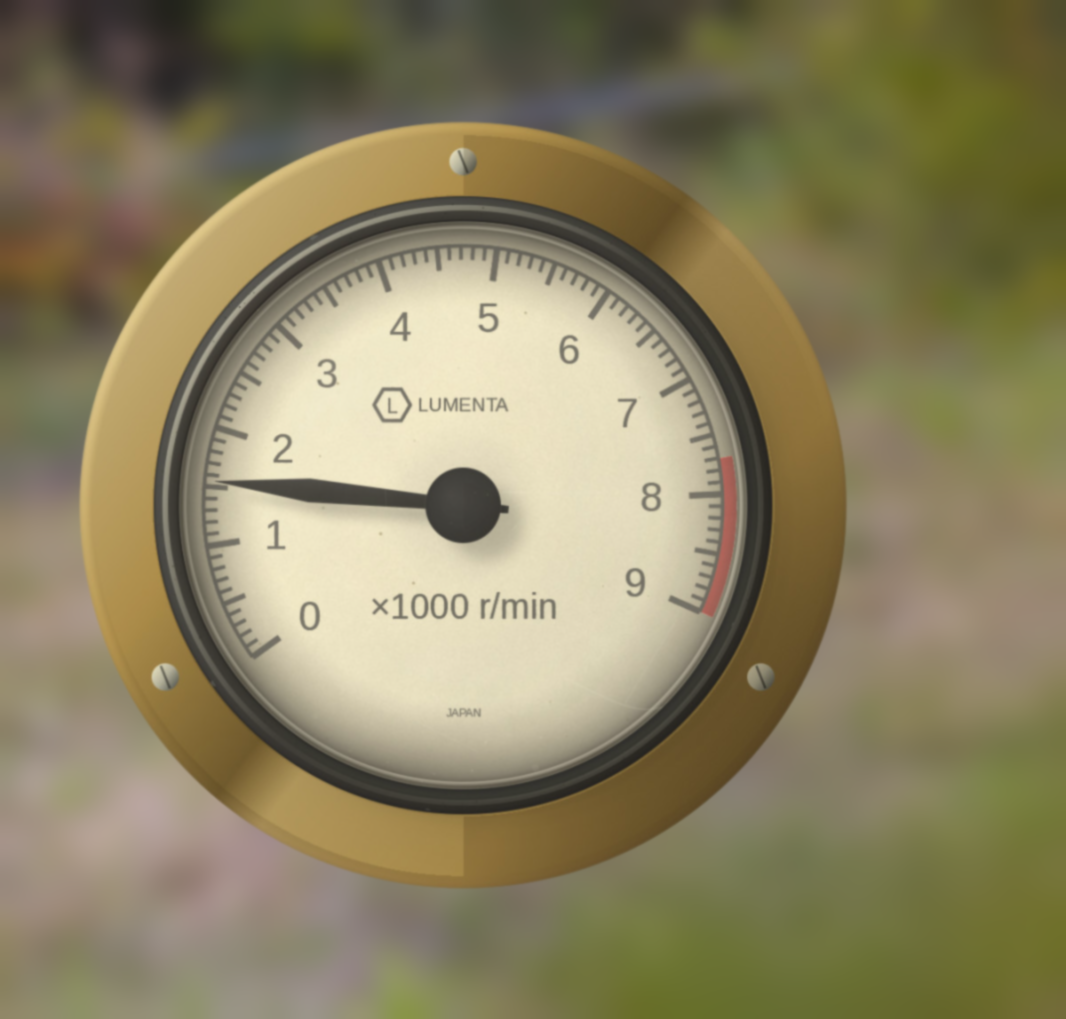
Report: **1550** rpm
